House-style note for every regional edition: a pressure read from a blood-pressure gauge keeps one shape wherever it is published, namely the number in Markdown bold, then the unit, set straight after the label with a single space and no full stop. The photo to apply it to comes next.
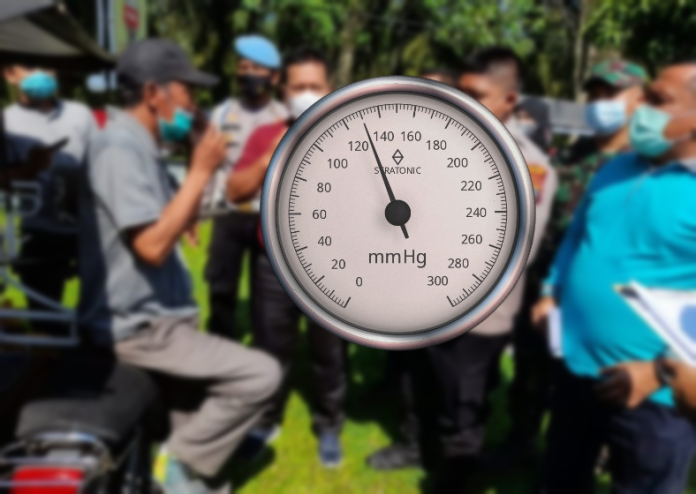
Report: **130** mmHg
